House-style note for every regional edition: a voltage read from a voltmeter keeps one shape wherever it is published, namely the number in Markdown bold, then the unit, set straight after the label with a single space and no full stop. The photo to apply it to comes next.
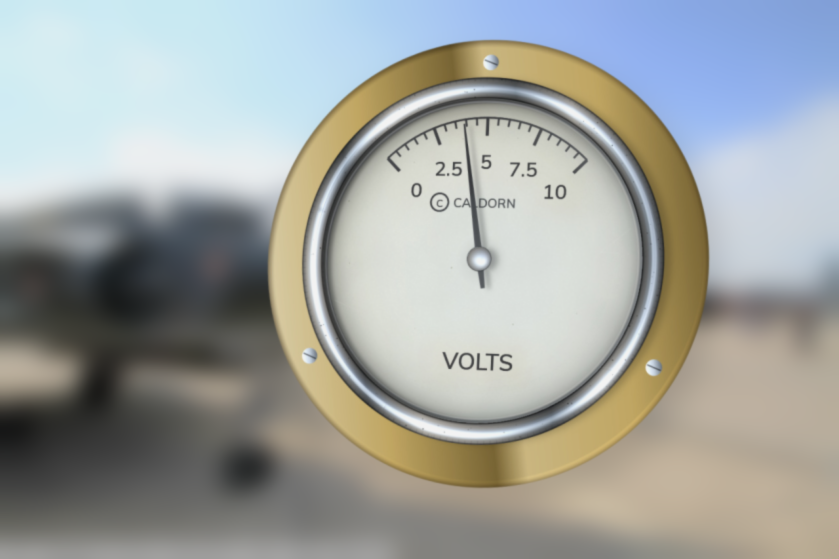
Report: **4** V
